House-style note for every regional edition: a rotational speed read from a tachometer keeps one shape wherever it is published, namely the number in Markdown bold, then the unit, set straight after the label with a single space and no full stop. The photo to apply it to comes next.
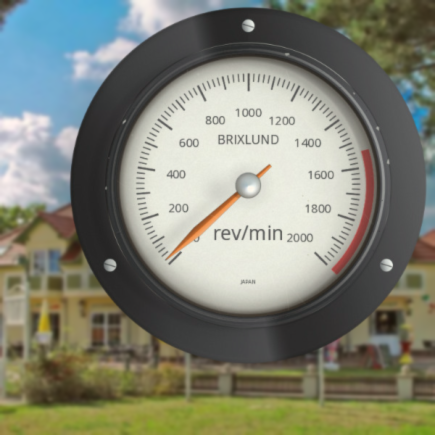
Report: **20** rpm
